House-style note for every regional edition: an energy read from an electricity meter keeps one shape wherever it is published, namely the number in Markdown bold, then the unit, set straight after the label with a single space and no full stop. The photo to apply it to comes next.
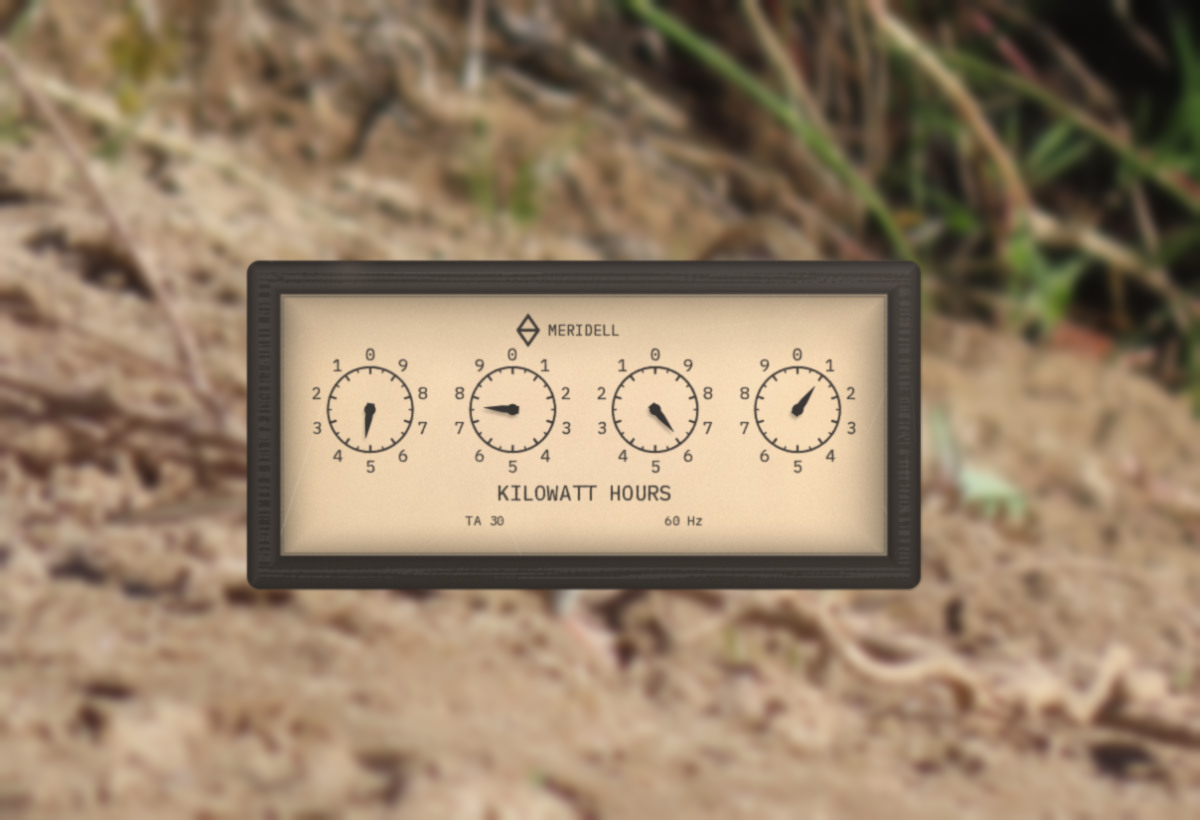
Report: **4761** kWh
